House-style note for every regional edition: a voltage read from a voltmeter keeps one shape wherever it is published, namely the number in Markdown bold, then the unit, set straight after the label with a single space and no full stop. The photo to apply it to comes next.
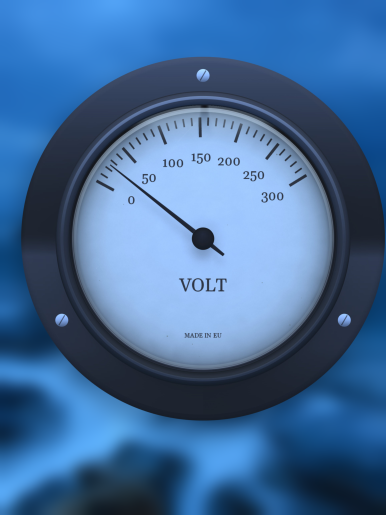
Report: **25** V
